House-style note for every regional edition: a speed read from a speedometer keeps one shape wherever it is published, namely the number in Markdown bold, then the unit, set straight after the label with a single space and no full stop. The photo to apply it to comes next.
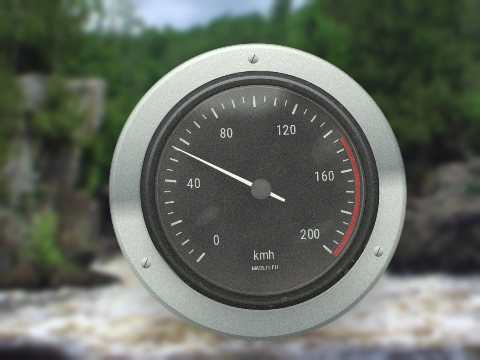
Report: **55** km/h
